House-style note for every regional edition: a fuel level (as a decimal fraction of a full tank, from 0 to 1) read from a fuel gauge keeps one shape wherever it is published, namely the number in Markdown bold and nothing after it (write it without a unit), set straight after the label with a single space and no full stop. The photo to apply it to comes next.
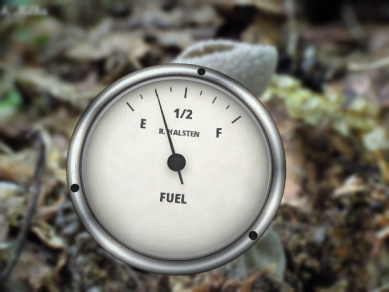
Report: **0.25**
